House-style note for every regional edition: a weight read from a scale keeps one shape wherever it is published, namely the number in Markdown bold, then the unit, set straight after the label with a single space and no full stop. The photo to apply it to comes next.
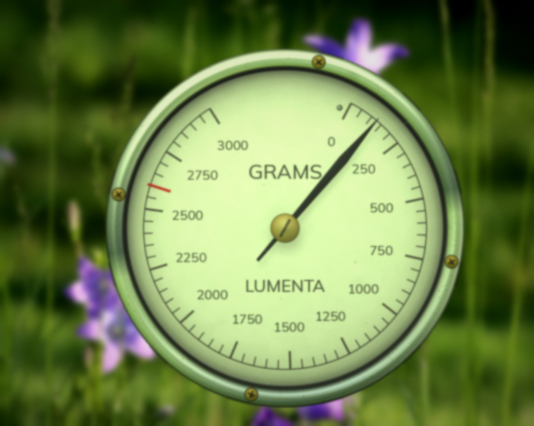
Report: **125** g
